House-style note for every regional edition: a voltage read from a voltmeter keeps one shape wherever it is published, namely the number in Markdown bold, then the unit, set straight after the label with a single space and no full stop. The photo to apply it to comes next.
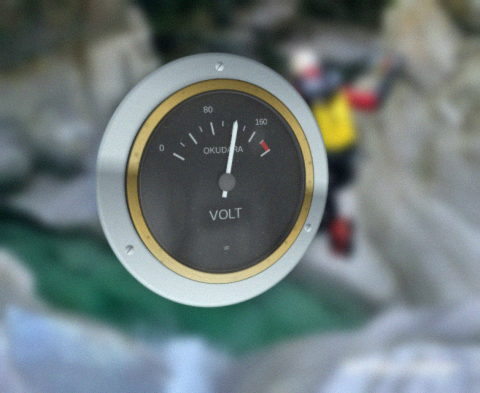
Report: **120** V
